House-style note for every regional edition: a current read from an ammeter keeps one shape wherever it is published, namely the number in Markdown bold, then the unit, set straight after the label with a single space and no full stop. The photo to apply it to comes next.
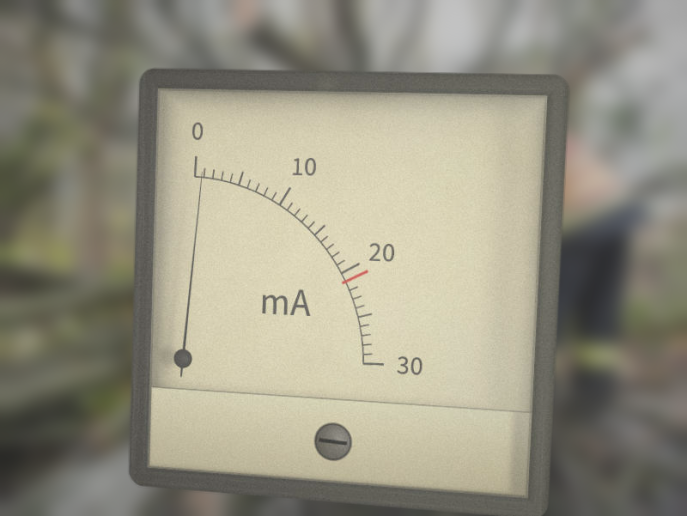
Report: **1** mA
